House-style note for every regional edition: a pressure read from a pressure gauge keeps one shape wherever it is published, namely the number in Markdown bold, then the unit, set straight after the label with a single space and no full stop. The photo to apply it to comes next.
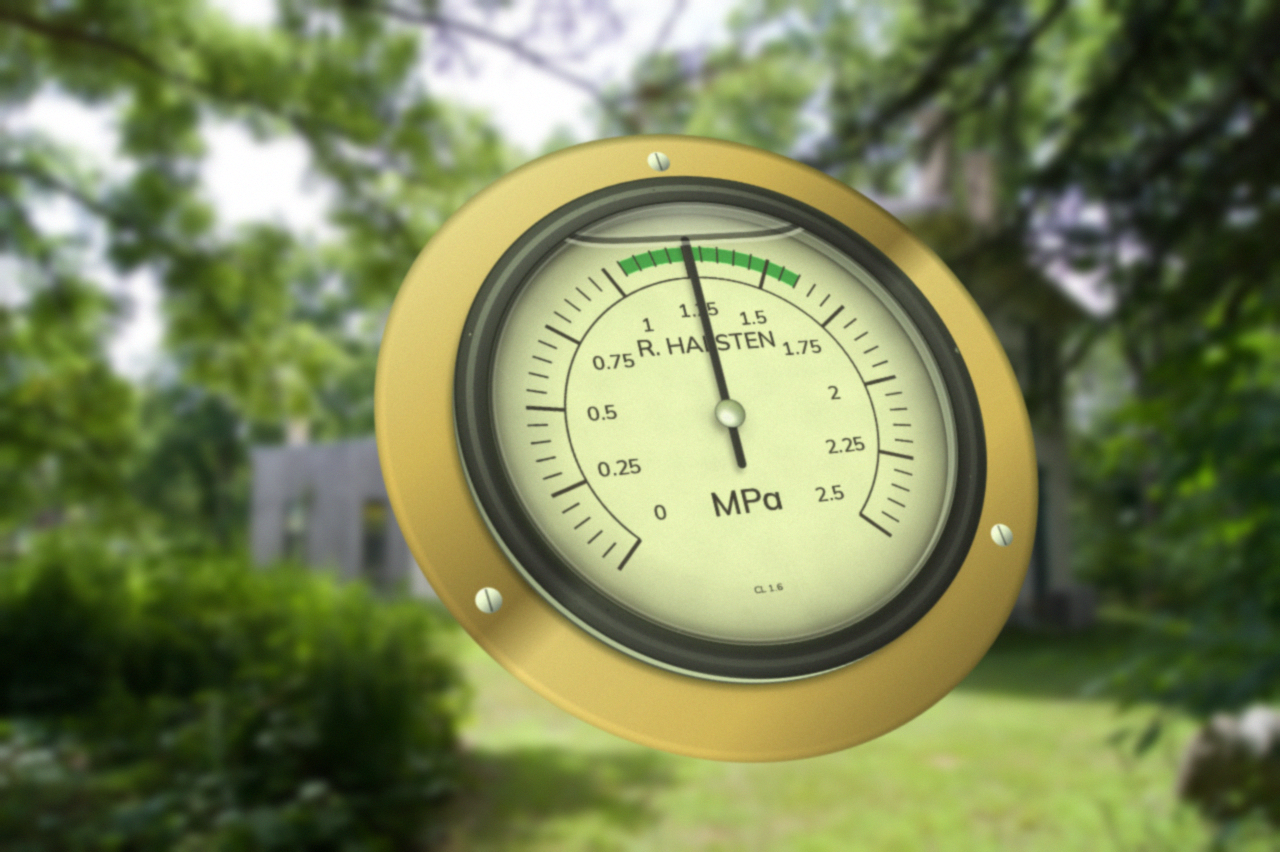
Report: **1.25** MPa
